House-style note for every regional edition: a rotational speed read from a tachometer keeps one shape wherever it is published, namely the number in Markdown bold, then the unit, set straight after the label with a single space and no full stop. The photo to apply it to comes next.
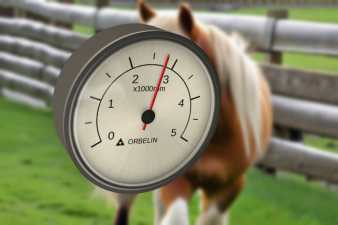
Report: **2750** rpm
